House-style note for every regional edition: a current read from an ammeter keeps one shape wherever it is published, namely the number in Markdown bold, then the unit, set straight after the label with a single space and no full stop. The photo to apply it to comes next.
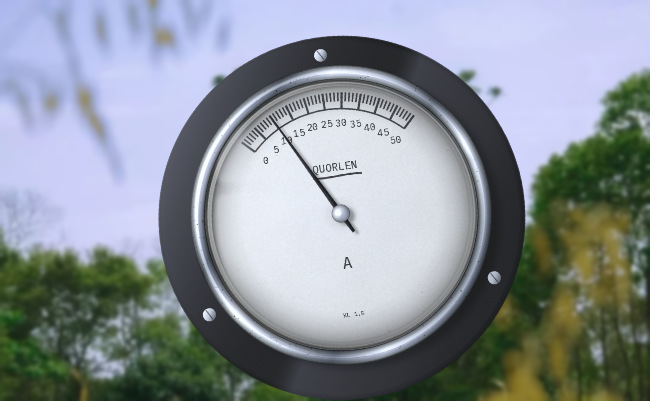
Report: **10** A
